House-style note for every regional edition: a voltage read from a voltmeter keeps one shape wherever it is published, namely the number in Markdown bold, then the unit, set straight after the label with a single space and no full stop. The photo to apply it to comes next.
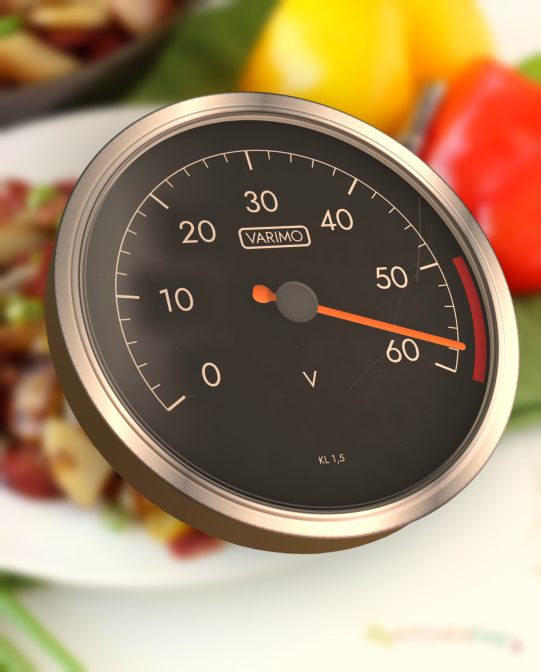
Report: **58** V
